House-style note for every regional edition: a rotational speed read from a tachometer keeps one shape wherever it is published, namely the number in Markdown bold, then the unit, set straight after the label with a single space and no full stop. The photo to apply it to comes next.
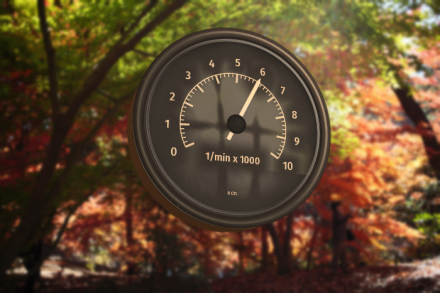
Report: **6000** rpm
